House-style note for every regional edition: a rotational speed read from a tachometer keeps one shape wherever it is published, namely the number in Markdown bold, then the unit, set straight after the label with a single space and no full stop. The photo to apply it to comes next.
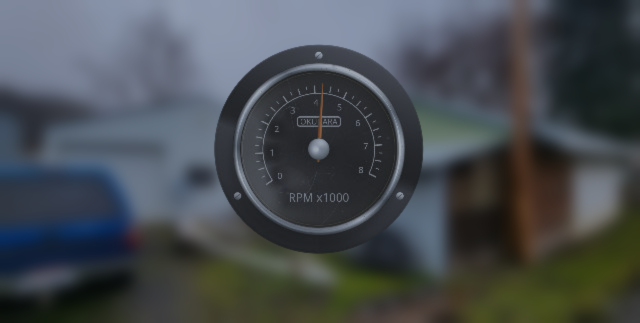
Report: **4250** rpm
